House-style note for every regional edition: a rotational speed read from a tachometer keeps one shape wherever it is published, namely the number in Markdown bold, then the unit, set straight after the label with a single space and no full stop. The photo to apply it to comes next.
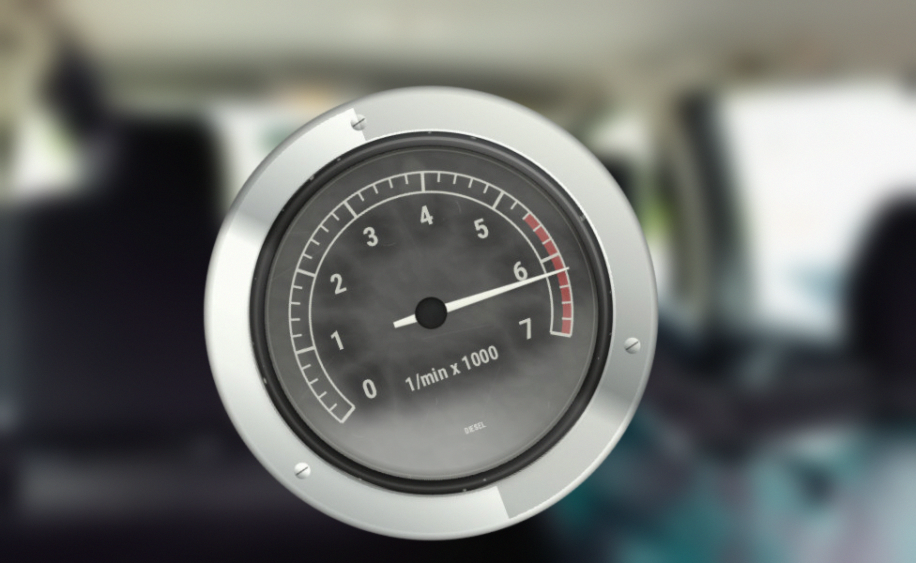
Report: **6200** rpm
